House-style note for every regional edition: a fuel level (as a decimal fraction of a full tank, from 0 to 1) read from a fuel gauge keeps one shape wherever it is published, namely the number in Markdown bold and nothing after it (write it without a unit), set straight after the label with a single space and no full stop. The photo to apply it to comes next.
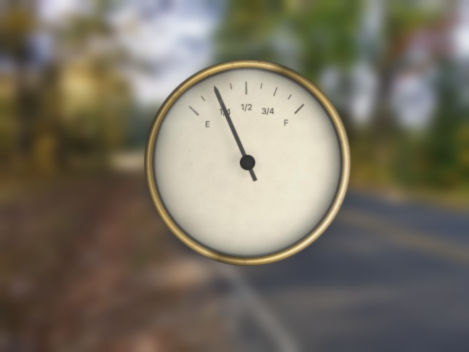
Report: **0.25**
